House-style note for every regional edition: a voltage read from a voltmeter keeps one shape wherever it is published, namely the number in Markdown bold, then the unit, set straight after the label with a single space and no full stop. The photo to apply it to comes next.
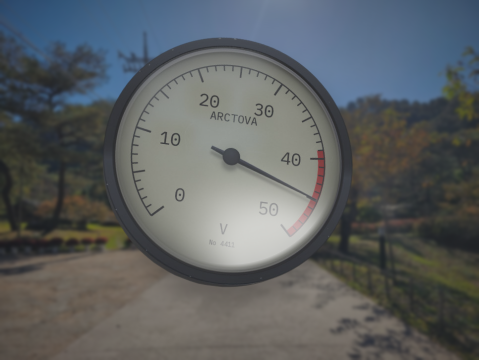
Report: **45** V
